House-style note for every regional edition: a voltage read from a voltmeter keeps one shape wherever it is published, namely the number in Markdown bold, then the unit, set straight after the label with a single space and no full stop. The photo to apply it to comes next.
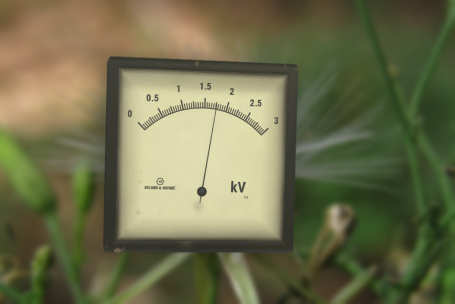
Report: **1.75** kV
